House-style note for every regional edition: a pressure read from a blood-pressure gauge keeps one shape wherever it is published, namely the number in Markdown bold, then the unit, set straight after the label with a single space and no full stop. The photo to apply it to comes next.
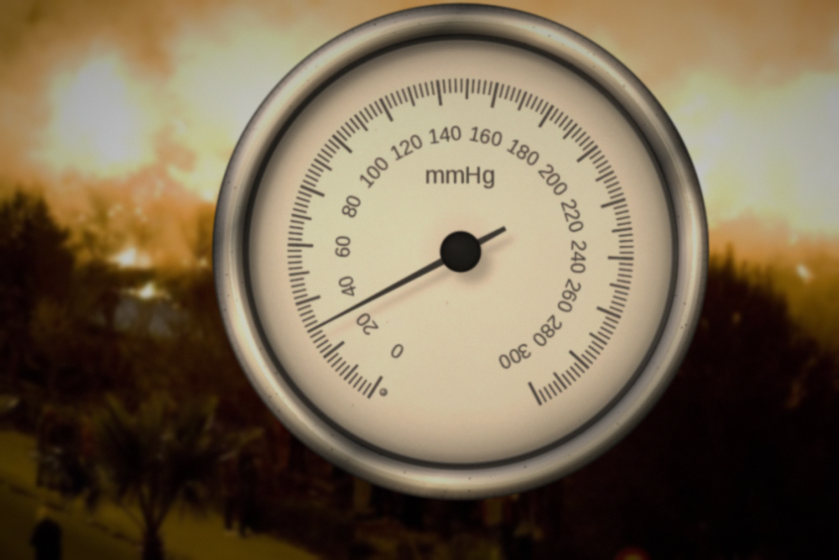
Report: **30** mmHg
